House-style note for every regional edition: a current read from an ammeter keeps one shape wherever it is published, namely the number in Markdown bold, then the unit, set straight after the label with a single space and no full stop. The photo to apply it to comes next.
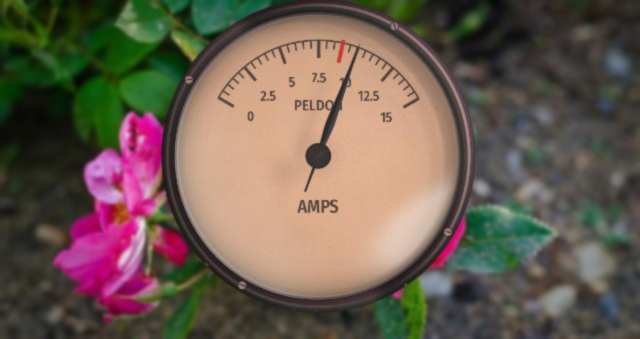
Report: **10** A
